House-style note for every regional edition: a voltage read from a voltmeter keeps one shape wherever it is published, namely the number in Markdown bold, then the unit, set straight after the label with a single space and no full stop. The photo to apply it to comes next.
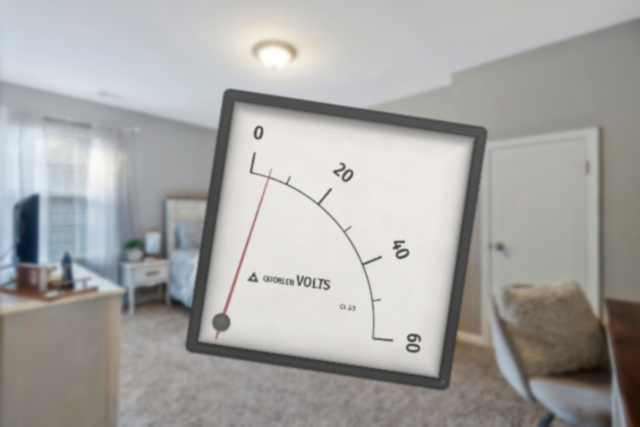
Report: **5** V
